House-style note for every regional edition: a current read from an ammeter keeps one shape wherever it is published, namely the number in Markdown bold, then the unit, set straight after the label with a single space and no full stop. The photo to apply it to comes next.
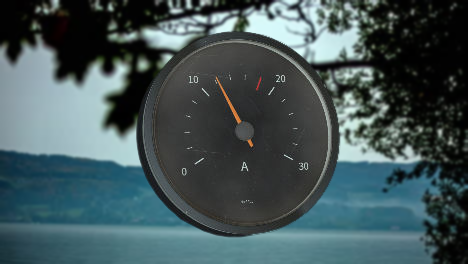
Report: **12** A
